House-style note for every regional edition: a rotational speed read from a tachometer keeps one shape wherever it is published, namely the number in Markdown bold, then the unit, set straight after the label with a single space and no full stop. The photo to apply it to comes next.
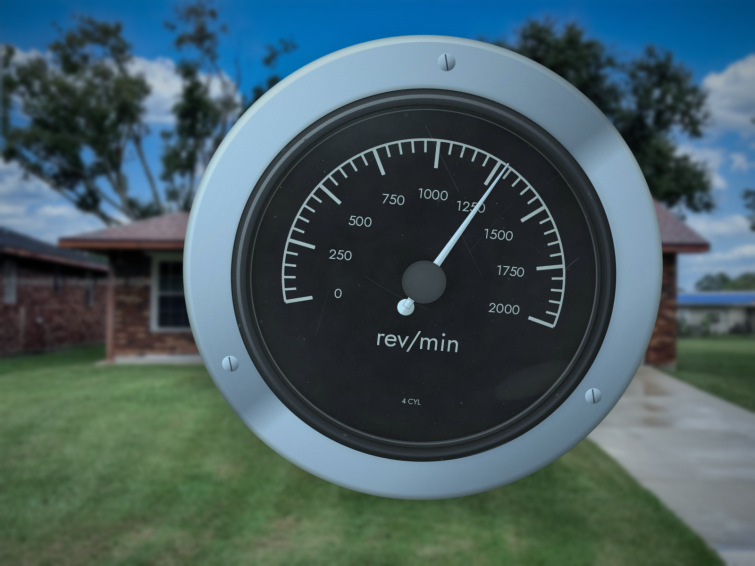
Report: **1275** rpm
